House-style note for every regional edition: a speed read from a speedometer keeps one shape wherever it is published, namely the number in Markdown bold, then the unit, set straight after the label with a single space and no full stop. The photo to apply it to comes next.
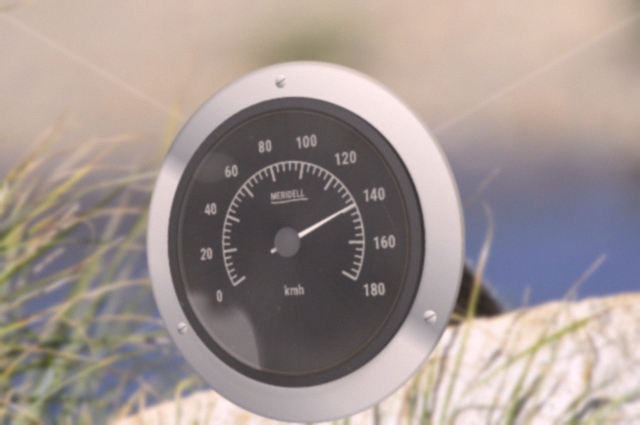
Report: **140** km/h
